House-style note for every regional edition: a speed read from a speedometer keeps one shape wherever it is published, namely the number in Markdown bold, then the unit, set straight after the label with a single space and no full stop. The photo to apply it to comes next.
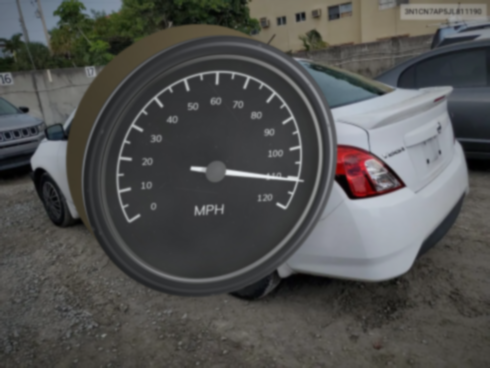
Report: **110** mph
